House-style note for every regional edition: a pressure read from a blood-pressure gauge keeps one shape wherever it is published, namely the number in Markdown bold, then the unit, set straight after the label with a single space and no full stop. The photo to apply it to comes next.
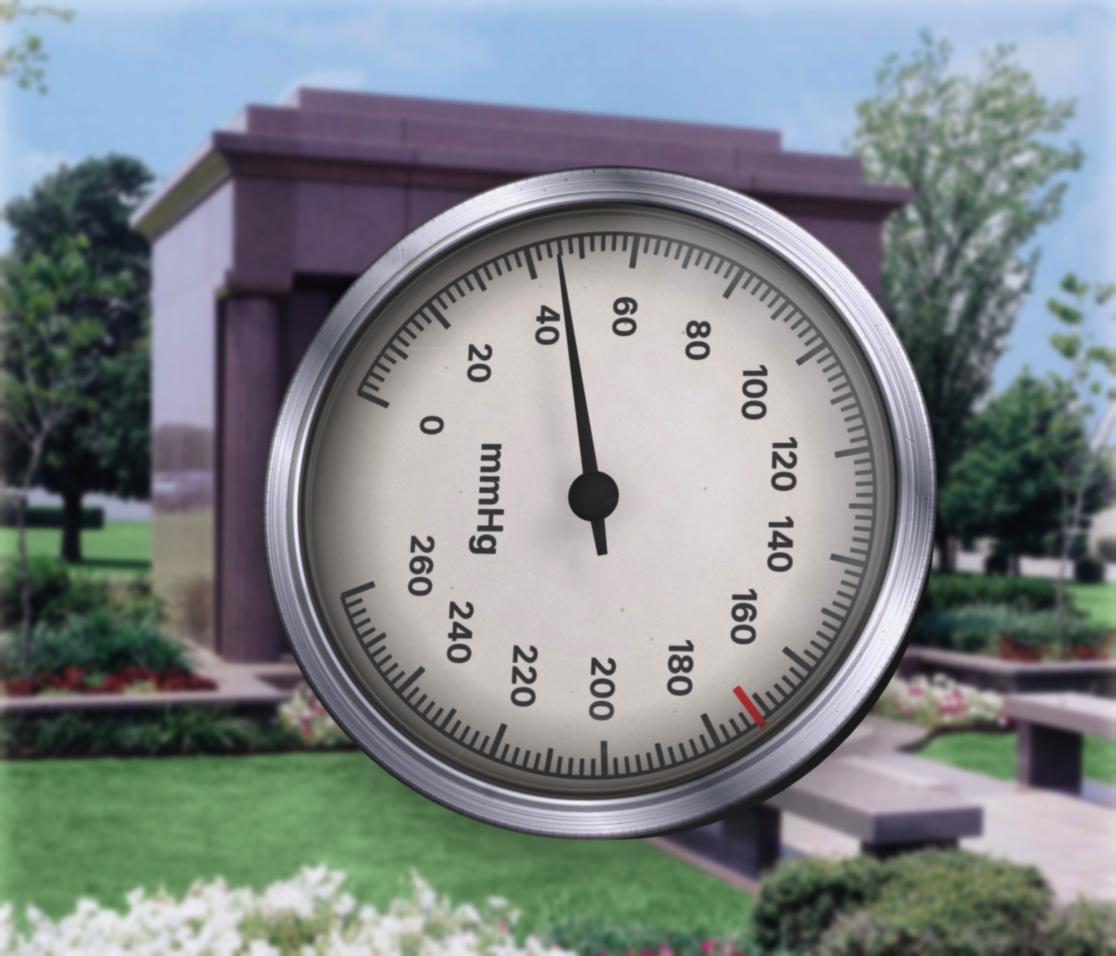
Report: **46** mmHg
